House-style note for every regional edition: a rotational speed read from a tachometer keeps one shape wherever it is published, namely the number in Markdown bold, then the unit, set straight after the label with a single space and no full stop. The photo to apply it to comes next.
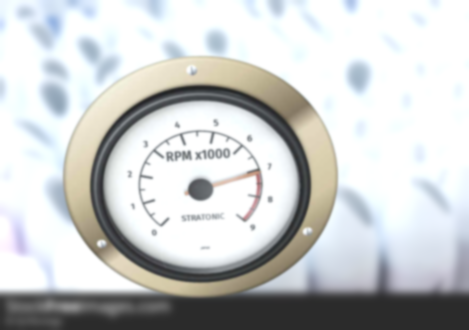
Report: **7000** rpm
